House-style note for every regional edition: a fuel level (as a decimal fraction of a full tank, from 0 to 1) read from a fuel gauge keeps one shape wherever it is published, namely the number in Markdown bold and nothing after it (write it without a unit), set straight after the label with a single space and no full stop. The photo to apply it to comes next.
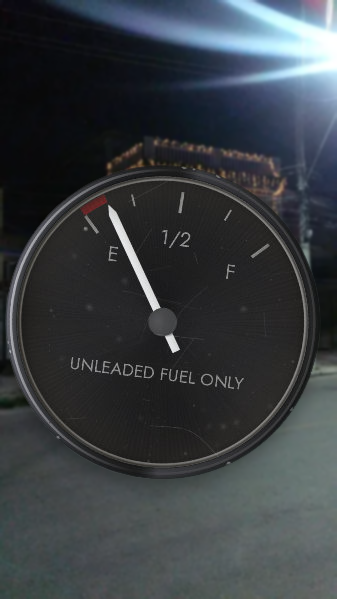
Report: **0.125**
